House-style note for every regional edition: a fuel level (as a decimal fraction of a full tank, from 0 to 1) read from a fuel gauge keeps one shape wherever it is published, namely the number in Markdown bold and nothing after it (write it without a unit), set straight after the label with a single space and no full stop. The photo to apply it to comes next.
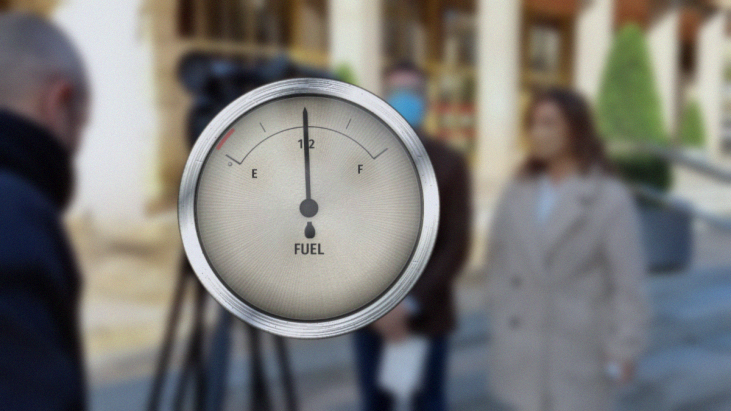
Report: **0.5**
